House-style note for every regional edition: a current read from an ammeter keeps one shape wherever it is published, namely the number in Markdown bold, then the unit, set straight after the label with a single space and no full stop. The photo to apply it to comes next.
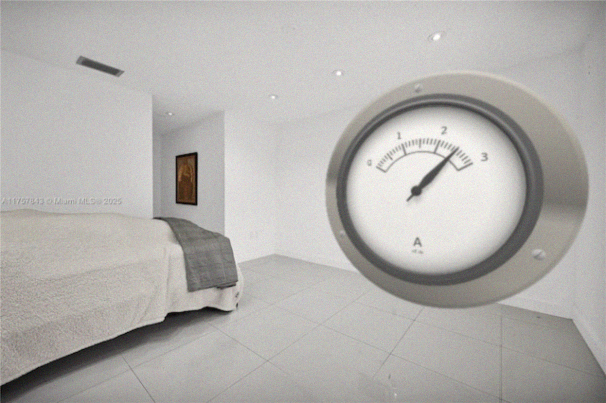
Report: **2.5** A
